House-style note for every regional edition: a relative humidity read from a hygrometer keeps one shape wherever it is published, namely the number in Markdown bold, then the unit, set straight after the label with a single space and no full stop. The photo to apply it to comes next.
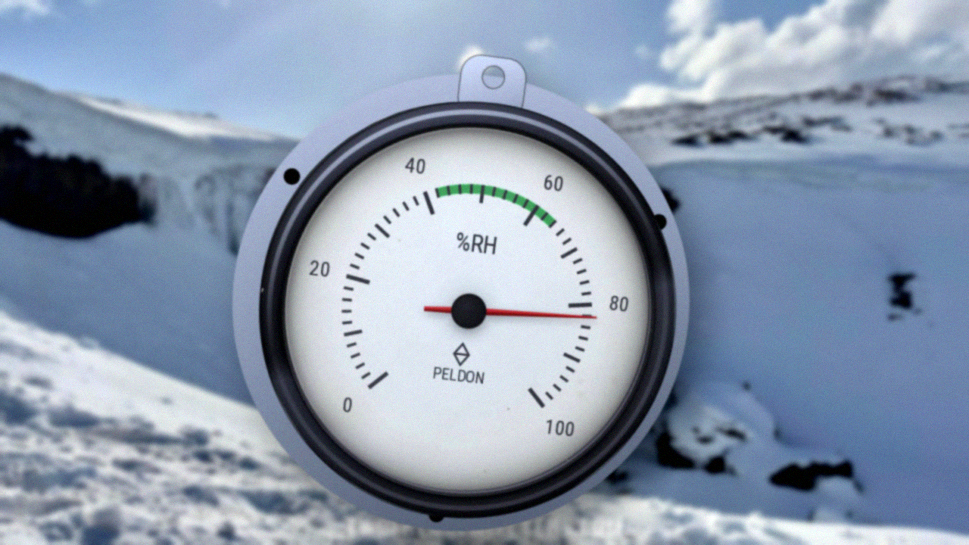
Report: **82** %
